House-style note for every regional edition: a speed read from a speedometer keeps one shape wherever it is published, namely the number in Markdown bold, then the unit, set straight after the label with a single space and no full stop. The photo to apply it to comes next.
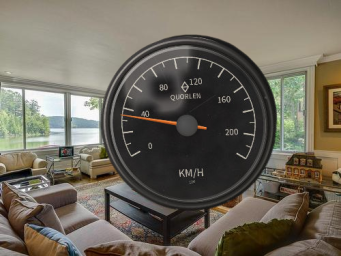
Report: **35** km/h
